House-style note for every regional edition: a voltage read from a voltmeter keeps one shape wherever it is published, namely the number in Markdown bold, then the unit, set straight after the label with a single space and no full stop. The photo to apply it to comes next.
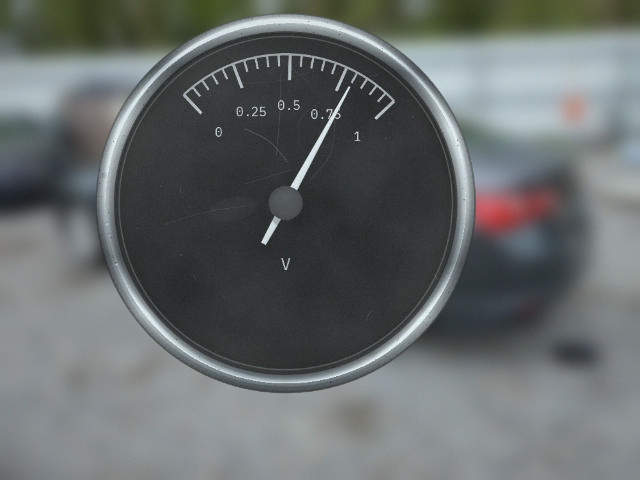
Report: **0.8** V
